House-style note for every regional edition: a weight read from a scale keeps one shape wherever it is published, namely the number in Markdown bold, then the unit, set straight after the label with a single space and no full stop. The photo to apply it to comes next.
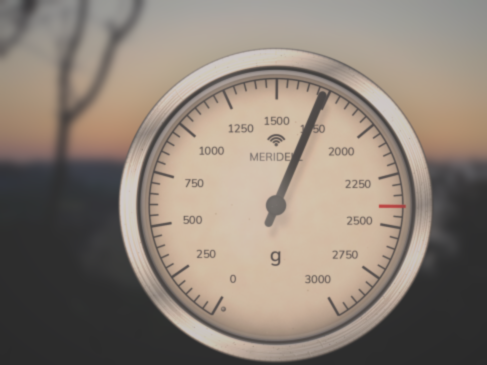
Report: **1725** g
